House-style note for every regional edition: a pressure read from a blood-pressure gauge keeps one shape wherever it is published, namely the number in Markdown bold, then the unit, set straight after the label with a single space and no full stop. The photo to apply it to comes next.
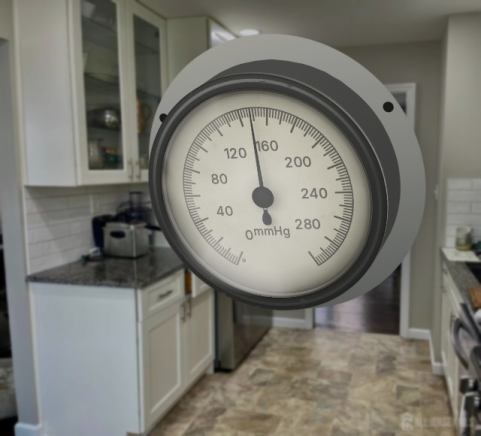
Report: **150** mmHg
